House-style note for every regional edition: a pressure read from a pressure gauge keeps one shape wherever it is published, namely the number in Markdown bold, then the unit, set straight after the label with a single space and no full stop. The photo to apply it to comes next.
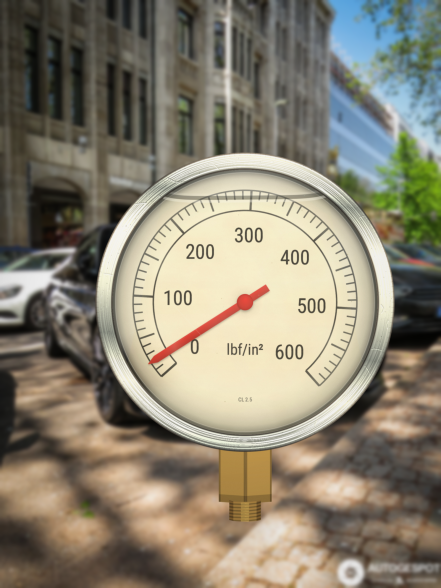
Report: **20** psi
